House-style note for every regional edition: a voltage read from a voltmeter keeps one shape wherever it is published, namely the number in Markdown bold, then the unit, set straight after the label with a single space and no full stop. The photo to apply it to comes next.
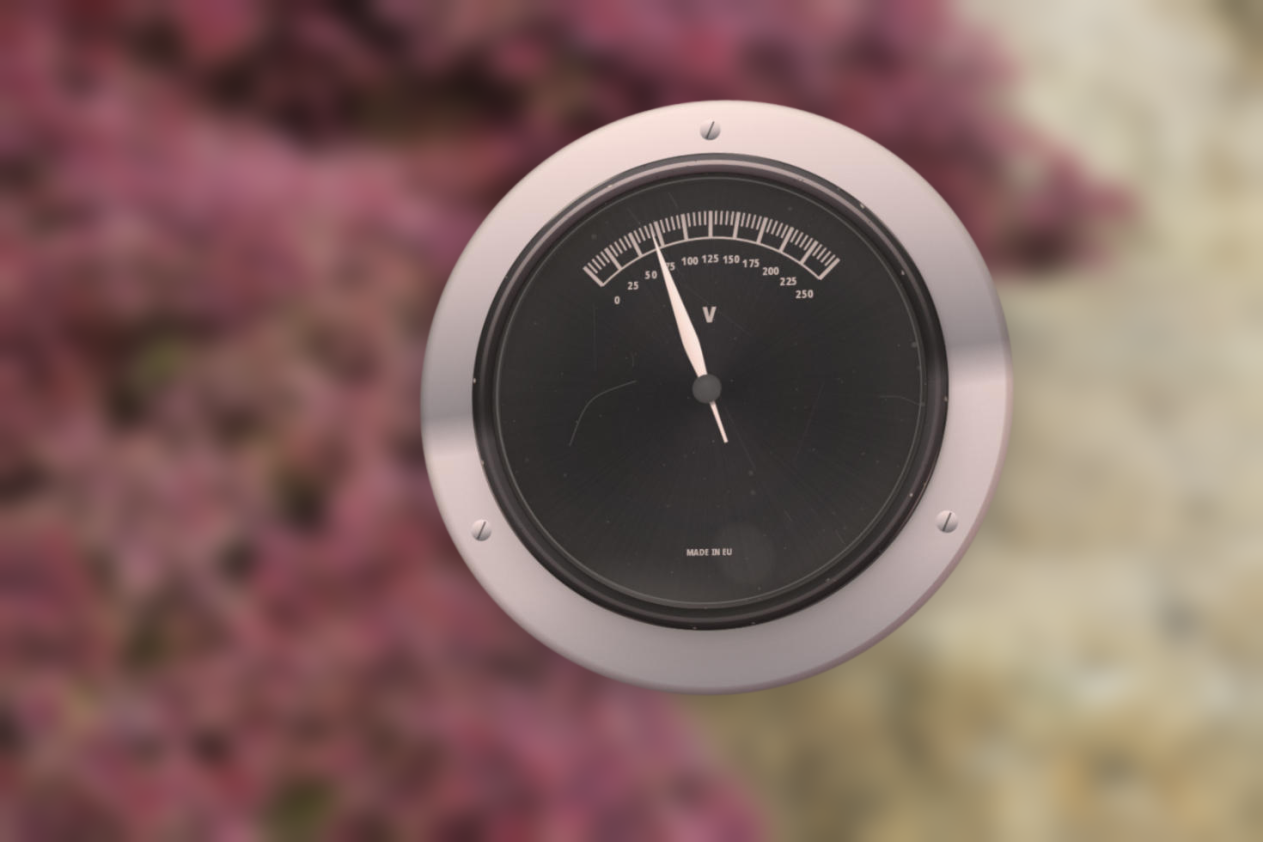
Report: **70** V
